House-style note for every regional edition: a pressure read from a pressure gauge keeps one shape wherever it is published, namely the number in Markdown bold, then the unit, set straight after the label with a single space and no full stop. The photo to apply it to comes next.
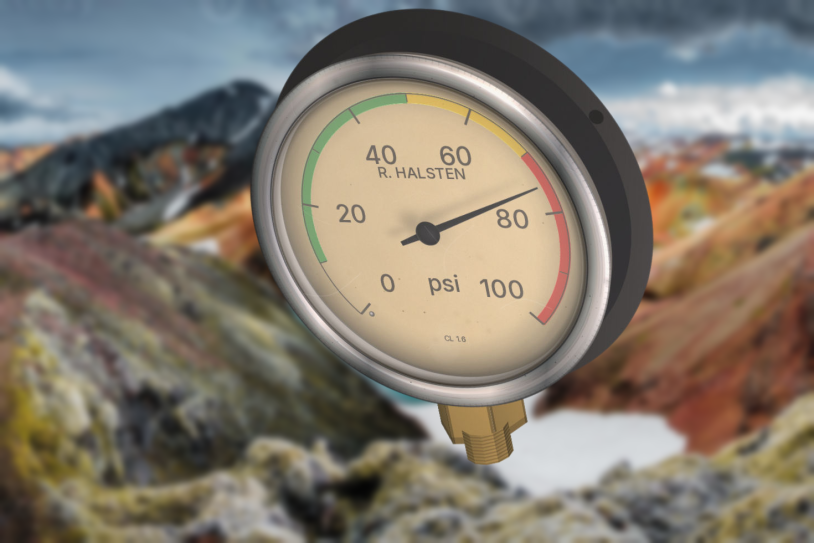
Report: **75** psi
